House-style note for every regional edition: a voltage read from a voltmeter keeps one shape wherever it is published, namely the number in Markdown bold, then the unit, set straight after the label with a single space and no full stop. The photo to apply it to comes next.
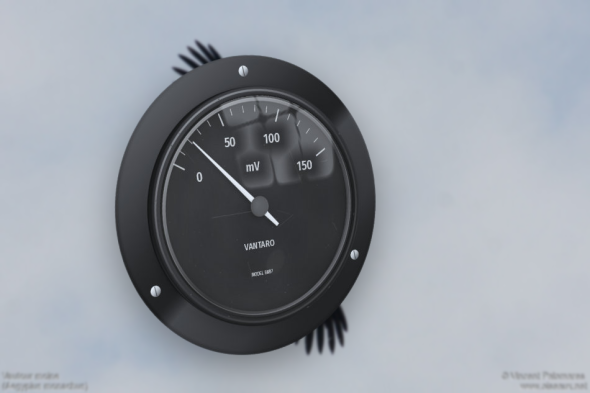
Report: **20** mV
